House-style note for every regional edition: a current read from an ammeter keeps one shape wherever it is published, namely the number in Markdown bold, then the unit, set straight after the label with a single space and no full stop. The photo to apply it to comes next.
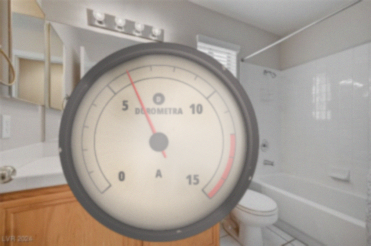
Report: **6** A
